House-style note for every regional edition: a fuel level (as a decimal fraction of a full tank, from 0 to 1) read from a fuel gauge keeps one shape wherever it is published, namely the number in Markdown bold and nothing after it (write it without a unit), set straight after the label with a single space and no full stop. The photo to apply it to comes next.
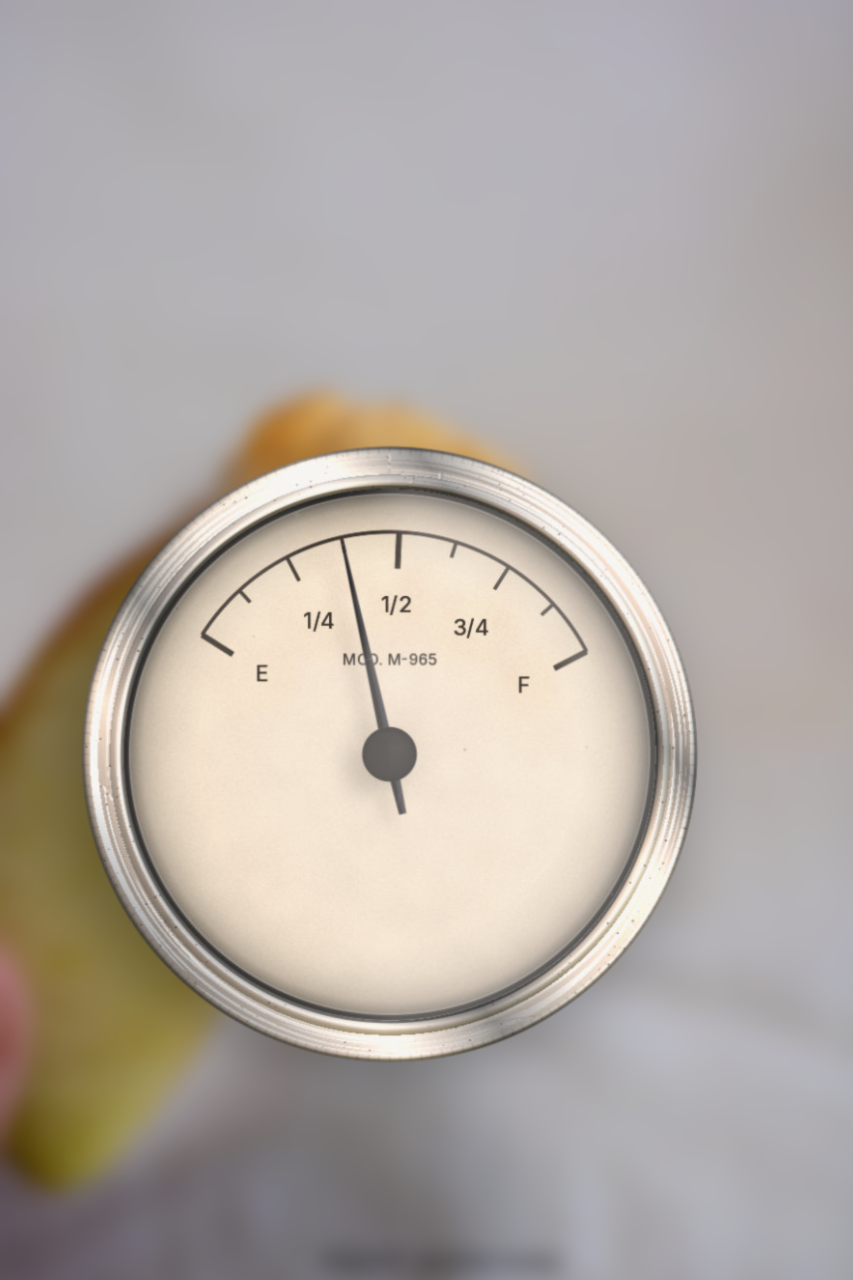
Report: **0.375**
